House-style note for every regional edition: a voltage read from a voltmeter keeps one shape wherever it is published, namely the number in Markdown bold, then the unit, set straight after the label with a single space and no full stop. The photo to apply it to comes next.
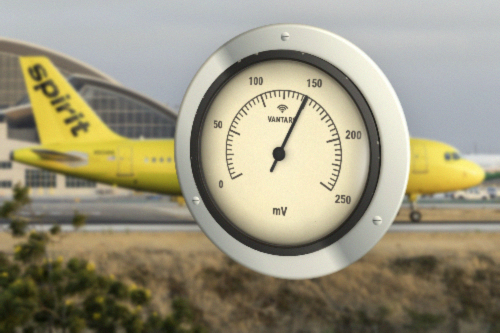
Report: **150** mV
